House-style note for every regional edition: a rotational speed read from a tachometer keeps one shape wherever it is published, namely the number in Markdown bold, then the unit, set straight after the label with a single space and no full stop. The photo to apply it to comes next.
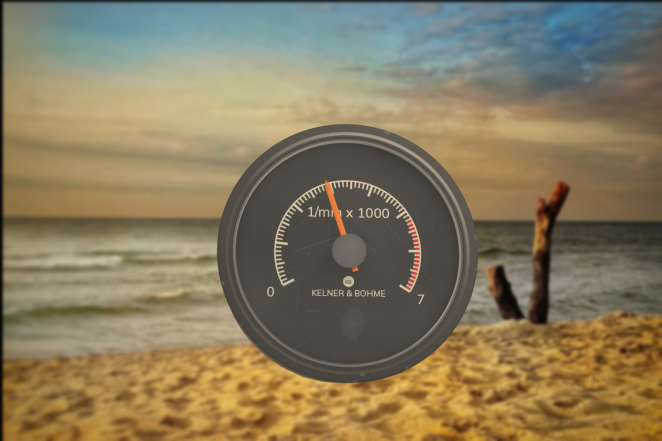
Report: **2900** rpm
